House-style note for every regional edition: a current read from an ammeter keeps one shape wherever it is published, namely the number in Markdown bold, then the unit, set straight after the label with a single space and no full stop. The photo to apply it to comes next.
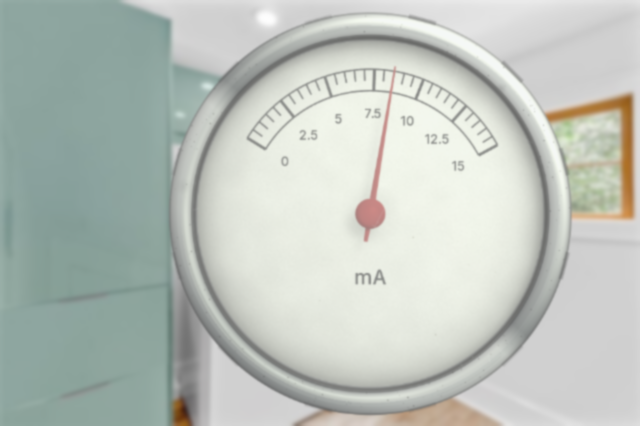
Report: **8.5** mA
